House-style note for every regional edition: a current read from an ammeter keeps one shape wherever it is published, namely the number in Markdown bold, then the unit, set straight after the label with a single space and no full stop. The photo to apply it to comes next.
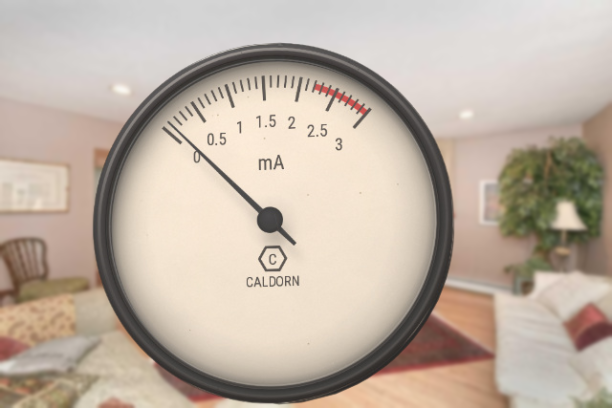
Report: **0.1** mA
